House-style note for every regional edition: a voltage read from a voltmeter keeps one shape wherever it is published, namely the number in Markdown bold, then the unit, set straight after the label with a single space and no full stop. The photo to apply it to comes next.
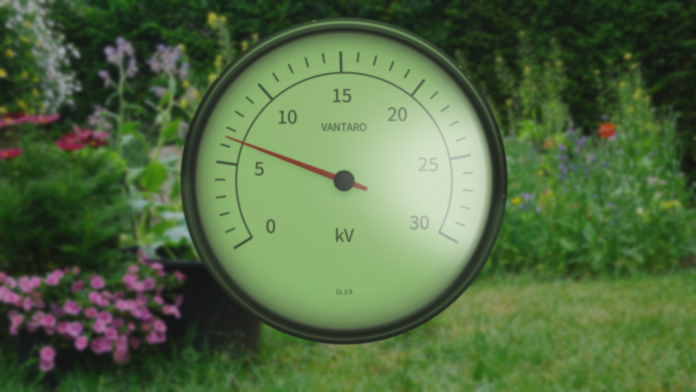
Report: **6.5** kV
